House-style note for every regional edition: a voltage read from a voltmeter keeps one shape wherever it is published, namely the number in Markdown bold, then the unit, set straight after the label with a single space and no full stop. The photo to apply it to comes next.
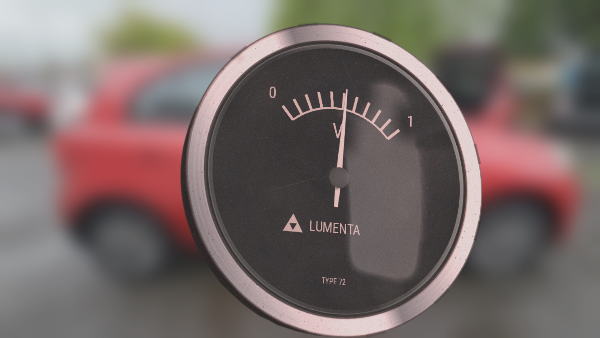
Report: **0.5** V
